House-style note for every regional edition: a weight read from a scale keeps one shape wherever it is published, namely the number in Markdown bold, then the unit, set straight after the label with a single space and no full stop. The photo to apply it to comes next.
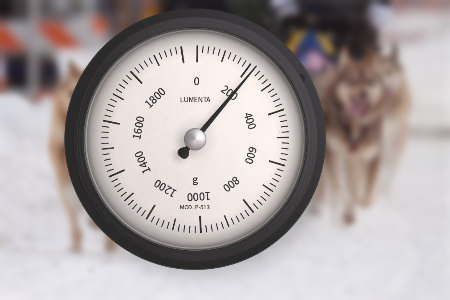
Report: **220** g
